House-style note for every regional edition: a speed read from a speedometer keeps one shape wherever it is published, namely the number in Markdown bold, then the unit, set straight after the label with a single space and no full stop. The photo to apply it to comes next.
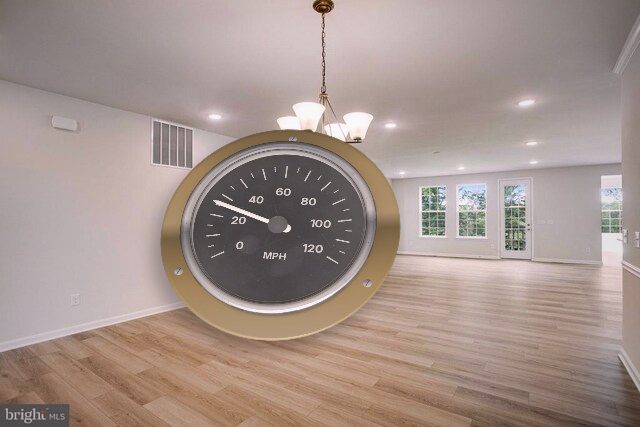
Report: **25** mph
